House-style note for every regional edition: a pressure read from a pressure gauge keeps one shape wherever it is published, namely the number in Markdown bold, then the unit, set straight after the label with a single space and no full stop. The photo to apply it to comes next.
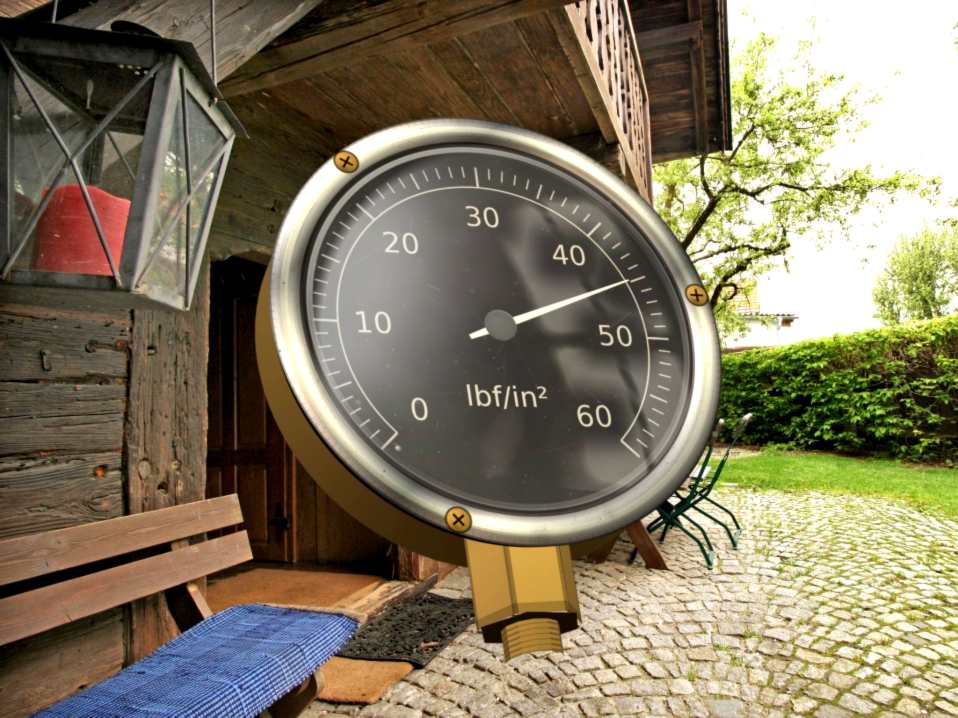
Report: **45** psi
